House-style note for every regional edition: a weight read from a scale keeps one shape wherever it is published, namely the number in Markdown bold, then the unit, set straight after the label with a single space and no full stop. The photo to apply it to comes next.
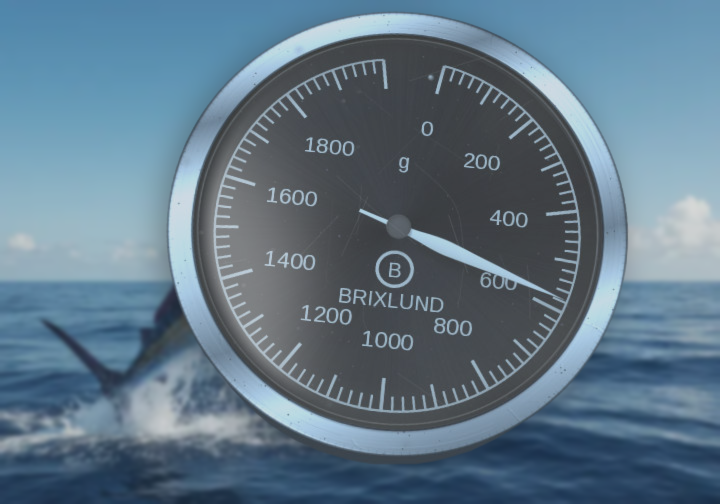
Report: **580** g
